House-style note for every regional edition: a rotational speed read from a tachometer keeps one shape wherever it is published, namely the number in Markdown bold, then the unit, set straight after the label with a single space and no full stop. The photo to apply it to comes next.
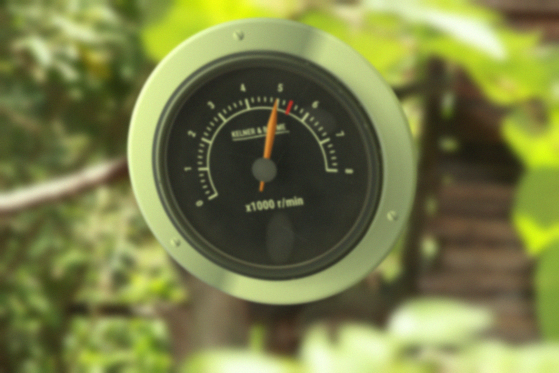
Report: **5000** rpm
